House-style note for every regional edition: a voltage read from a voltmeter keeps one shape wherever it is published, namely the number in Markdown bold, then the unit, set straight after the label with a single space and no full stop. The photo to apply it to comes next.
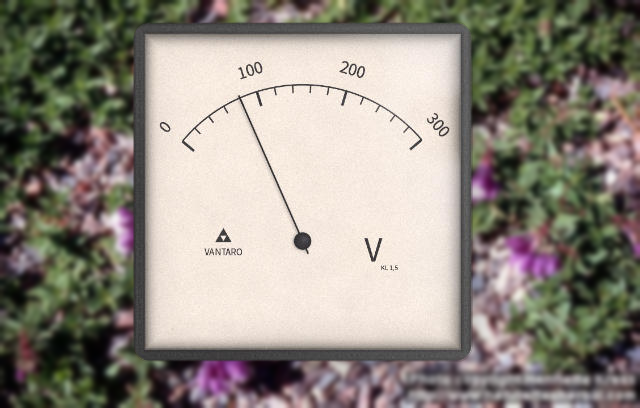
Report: **80** V
